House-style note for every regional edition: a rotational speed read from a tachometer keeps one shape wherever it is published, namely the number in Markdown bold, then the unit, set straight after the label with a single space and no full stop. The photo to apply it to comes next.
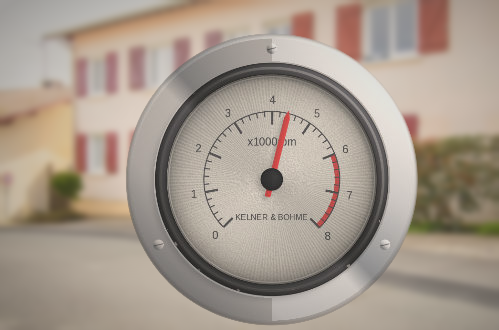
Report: **4400** rpm
